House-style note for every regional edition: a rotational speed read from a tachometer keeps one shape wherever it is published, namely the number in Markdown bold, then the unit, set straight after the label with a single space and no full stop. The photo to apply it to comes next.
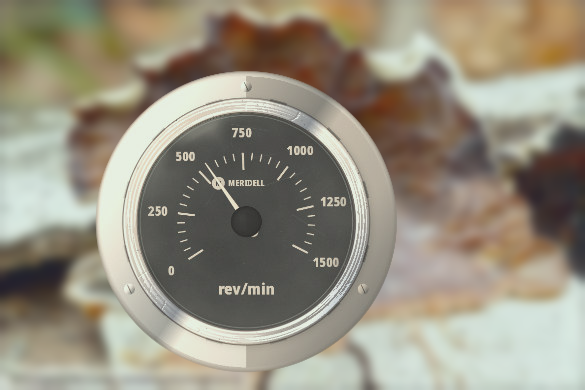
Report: **550** rpm
